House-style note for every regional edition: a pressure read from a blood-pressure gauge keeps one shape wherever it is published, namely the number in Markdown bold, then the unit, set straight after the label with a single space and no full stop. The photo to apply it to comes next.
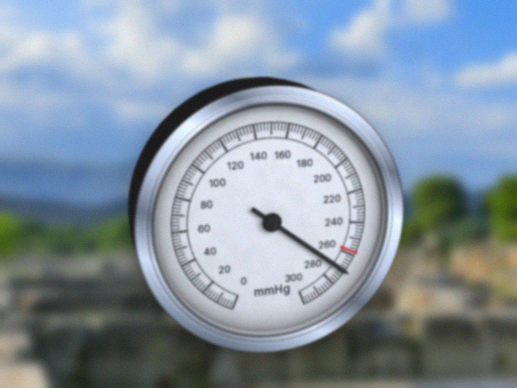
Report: **270** mmHg
